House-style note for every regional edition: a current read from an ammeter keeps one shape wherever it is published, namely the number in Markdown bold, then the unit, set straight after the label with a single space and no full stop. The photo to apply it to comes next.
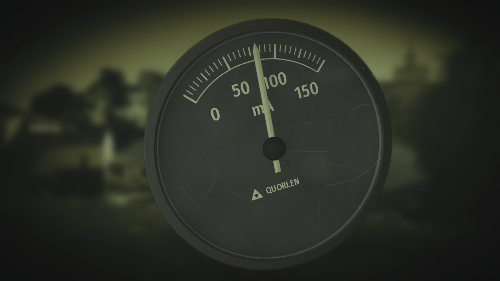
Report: **80** mA
